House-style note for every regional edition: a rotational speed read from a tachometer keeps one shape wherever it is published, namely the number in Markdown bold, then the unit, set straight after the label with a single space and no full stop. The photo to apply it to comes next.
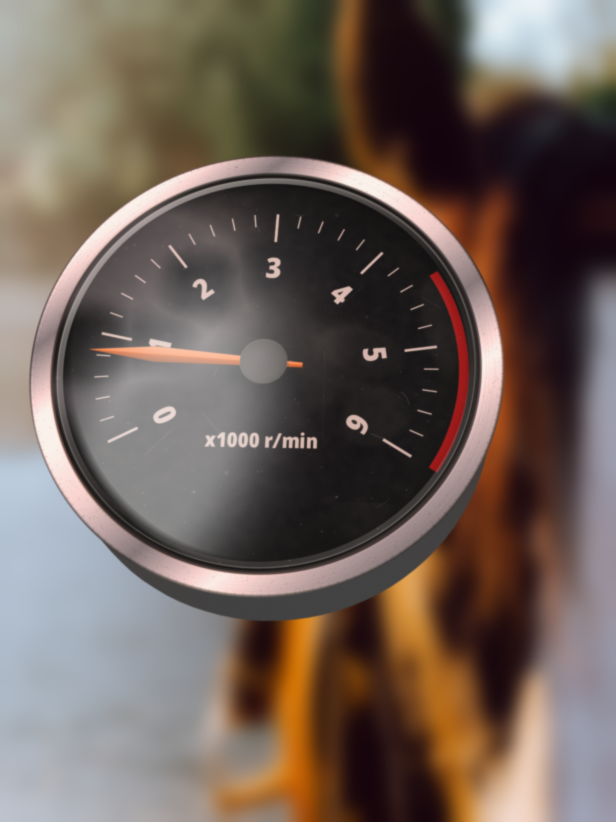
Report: **800** rpm
